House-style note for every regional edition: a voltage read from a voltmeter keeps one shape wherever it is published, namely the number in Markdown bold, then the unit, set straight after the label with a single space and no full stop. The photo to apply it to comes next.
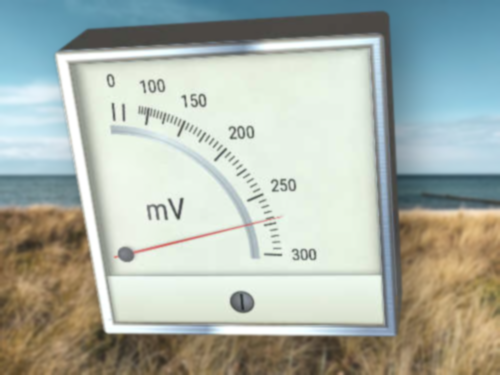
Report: **270** mV
